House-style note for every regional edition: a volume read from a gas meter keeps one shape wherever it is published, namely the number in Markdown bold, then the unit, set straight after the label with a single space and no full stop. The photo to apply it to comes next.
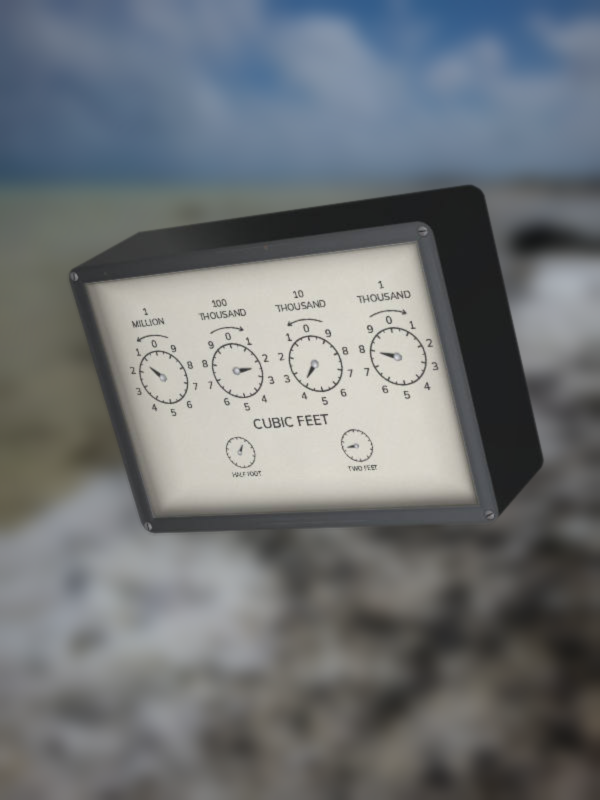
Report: **123800** ft³
